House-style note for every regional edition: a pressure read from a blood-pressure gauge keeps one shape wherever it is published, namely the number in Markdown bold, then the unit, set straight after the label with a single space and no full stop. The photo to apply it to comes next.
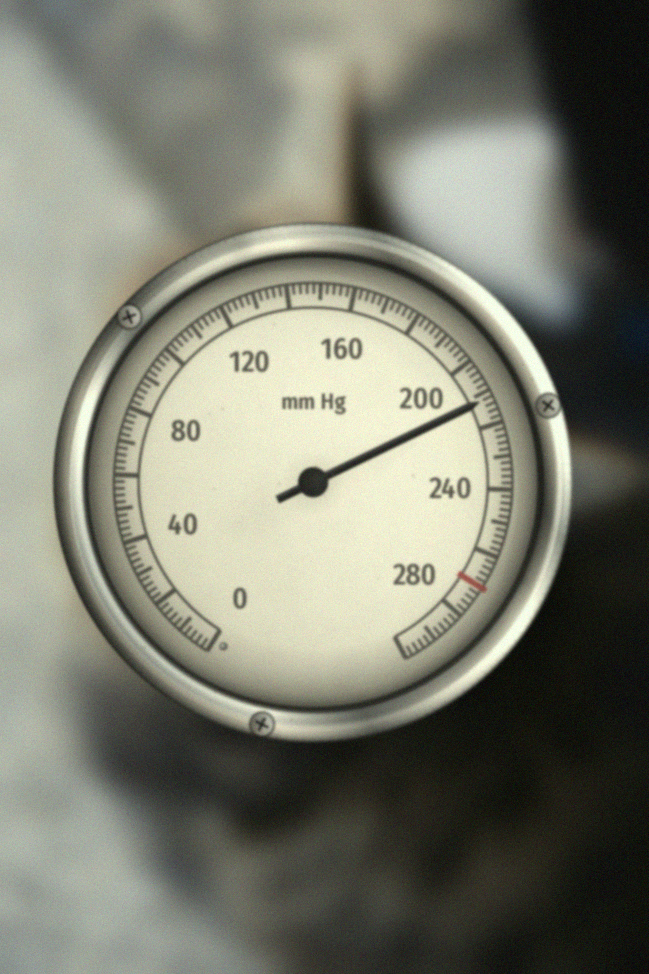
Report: **212** mmHg
